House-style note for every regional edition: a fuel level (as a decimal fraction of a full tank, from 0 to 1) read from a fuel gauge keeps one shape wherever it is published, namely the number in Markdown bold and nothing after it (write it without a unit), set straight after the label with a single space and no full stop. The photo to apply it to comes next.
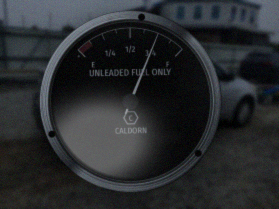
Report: **0.75**
